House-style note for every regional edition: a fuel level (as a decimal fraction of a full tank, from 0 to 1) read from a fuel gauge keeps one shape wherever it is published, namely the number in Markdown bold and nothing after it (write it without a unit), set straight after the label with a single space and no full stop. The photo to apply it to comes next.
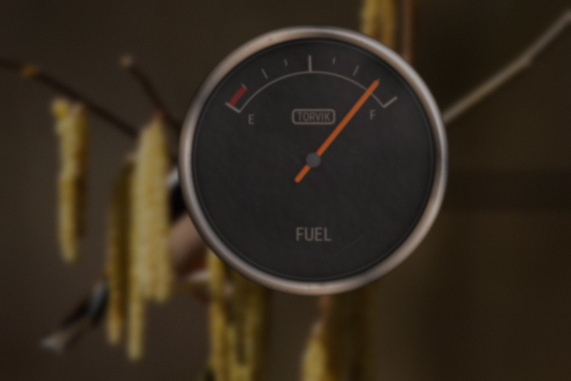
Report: **0.875**
